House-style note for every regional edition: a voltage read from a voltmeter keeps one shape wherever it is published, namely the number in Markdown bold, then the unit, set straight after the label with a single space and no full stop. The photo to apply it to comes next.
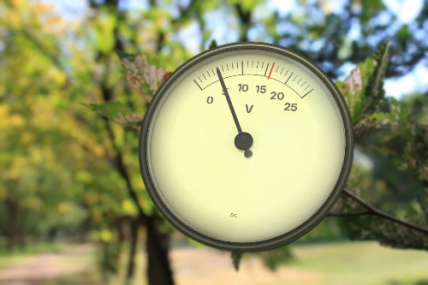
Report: **5** V
